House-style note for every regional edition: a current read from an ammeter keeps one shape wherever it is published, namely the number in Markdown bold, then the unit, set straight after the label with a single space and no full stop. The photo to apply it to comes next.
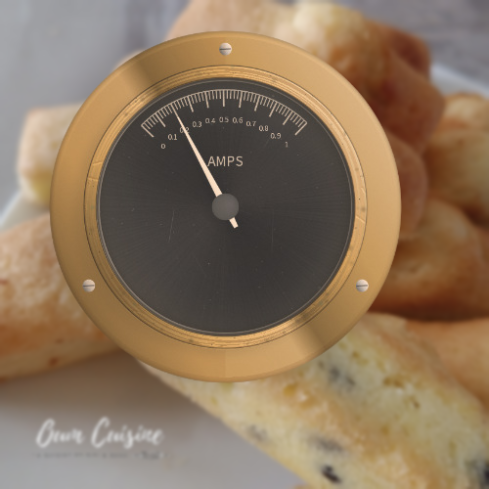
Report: **0.2** A
